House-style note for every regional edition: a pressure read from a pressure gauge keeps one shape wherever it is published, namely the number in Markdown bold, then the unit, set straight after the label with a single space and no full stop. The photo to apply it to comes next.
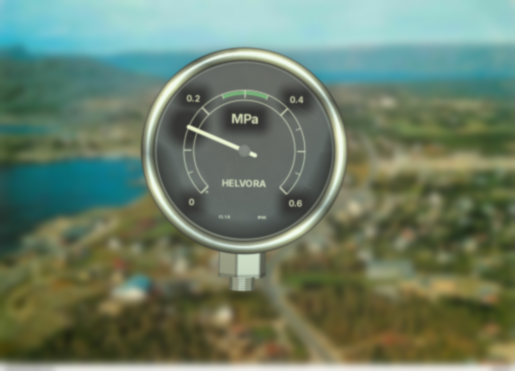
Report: **0.15** MPa
